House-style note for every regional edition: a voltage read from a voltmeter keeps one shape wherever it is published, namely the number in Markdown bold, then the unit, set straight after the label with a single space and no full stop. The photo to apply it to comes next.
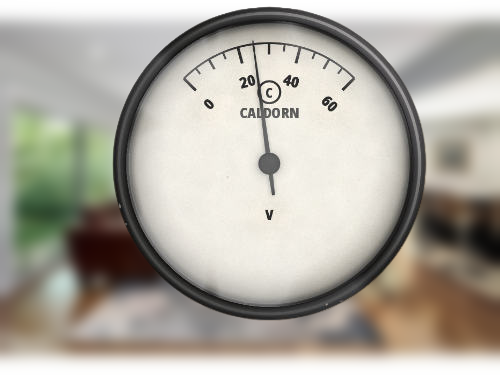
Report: **25** V
